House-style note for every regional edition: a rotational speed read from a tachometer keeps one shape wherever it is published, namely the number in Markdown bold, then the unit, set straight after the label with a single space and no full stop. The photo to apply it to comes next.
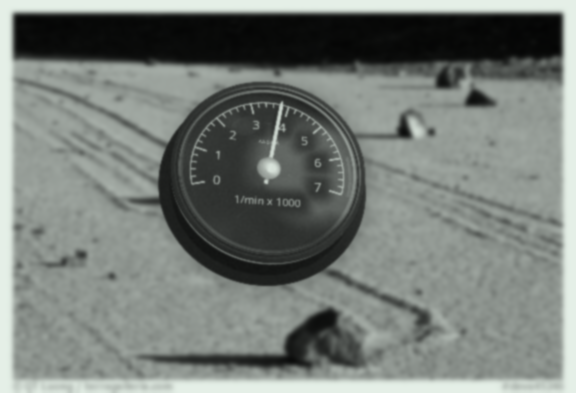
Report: **3800** rpm
